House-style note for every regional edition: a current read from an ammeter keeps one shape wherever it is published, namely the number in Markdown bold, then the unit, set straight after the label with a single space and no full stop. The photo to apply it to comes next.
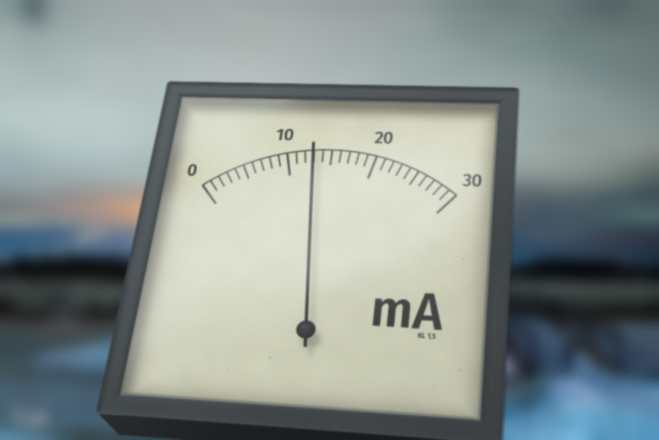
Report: **13** mA
